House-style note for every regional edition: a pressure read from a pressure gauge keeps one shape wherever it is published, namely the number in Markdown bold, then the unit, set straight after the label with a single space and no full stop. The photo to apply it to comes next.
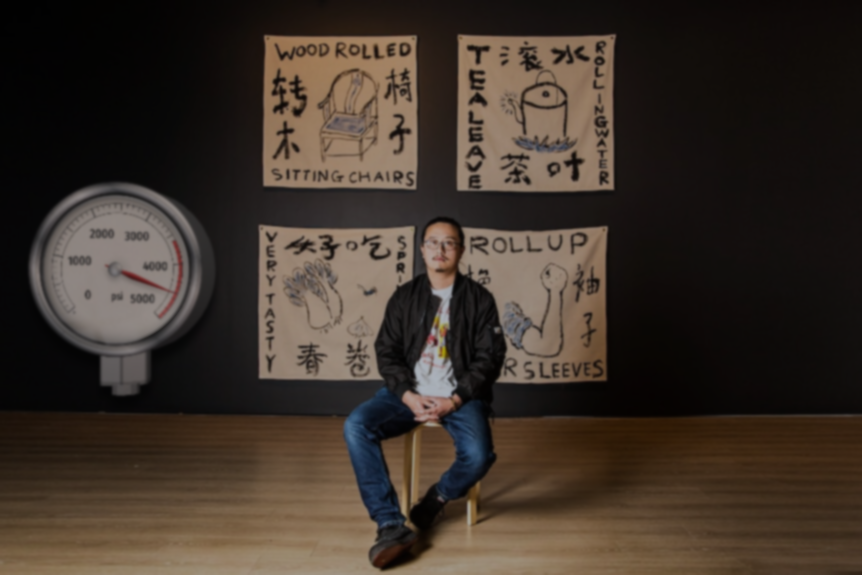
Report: **4500** psi
